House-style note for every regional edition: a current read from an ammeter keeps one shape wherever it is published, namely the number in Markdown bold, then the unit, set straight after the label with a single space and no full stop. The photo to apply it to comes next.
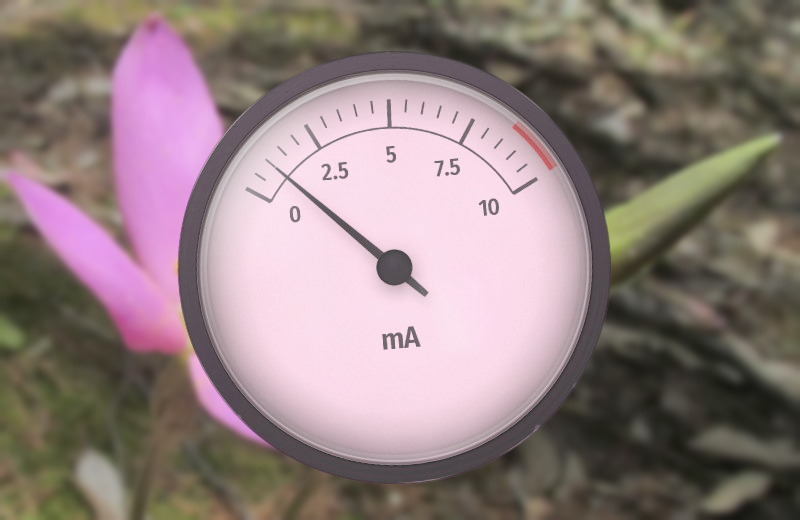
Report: **1** mA
